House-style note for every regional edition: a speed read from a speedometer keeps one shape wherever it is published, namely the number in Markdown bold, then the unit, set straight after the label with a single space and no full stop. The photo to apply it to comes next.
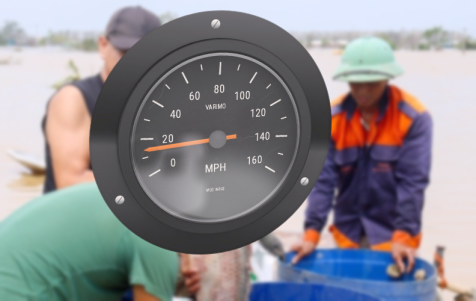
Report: **15** mph
